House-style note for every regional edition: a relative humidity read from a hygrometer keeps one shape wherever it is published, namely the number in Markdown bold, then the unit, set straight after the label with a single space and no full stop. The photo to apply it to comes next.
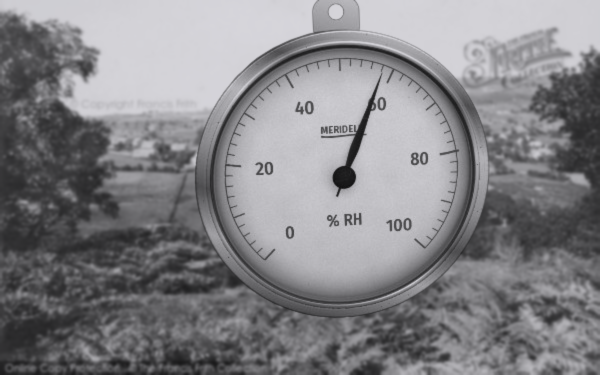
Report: **58** %
